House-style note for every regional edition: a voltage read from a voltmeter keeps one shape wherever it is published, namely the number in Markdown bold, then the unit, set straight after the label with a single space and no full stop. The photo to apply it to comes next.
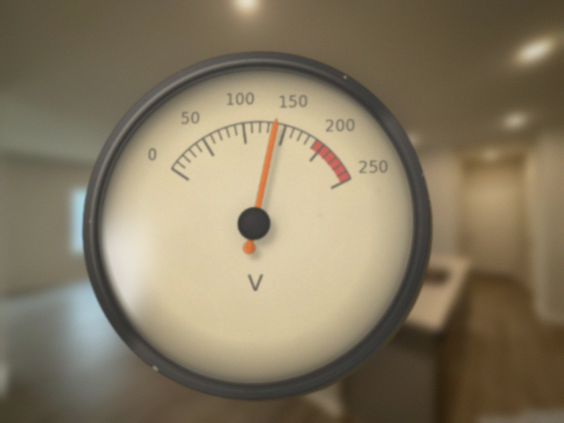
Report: **140** V
